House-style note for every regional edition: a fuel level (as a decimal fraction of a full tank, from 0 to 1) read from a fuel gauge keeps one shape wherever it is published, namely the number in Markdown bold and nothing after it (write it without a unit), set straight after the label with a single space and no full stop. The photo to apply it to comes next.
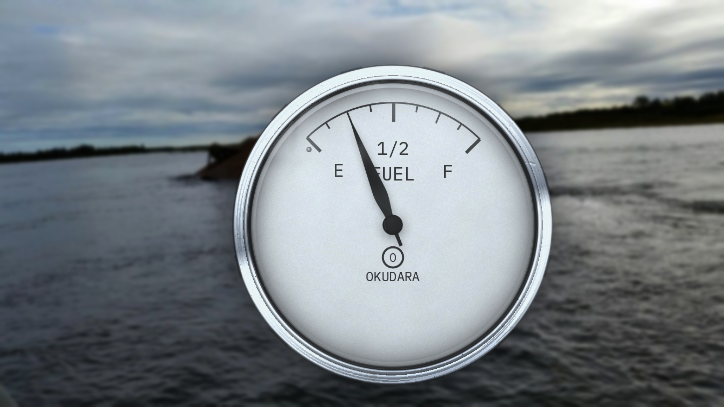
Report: **0.25**
